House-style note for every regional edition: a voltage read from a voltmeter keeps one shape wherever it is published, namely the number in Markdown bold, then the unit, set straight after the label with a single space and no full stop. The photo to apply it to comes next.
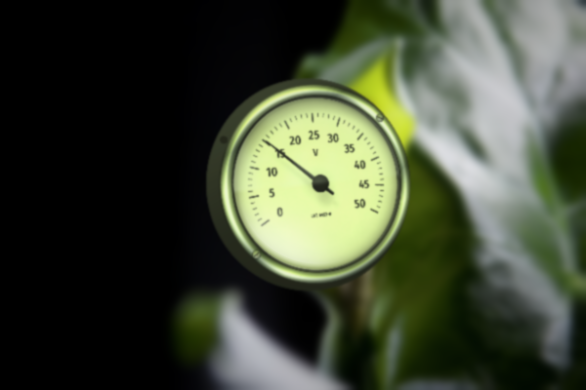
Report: **15** V
